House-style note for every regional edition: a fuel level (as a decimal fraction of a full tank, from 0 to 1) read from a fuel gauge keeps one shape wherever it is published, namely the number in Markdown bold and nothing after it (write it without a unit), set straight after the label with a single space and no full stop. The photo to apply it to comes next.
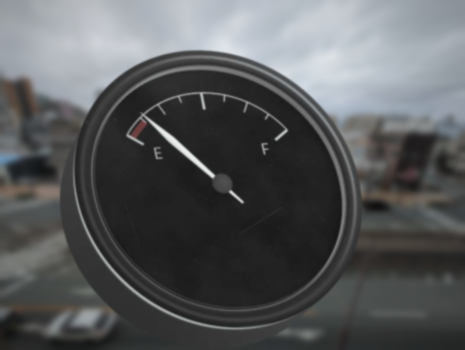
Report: **0.125**
